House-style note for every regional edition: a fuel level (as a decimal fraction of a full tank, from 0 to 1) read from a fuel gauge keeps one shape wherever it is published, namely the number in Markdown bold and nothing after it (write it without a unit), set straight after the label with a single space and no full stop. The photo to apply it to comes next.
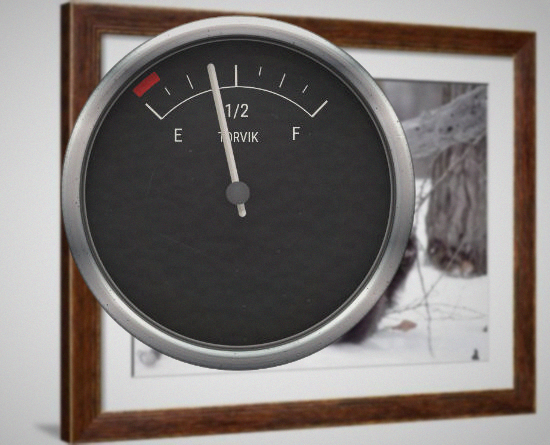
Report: **0.375**
